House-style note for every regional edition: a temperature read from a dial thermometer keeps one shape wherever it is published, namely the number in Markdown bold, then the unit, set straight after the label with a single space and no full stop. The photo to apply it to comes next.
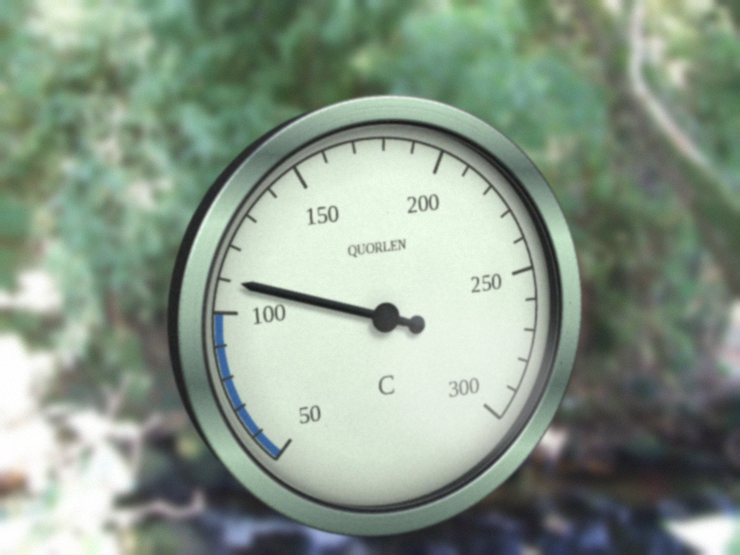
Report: **110** °C
